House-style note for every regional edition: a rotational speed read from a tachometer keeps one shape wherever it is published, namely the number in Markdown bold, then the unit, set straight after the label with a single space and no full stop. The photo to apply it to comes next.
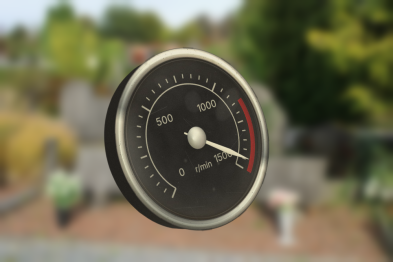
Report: **1450** rpm
